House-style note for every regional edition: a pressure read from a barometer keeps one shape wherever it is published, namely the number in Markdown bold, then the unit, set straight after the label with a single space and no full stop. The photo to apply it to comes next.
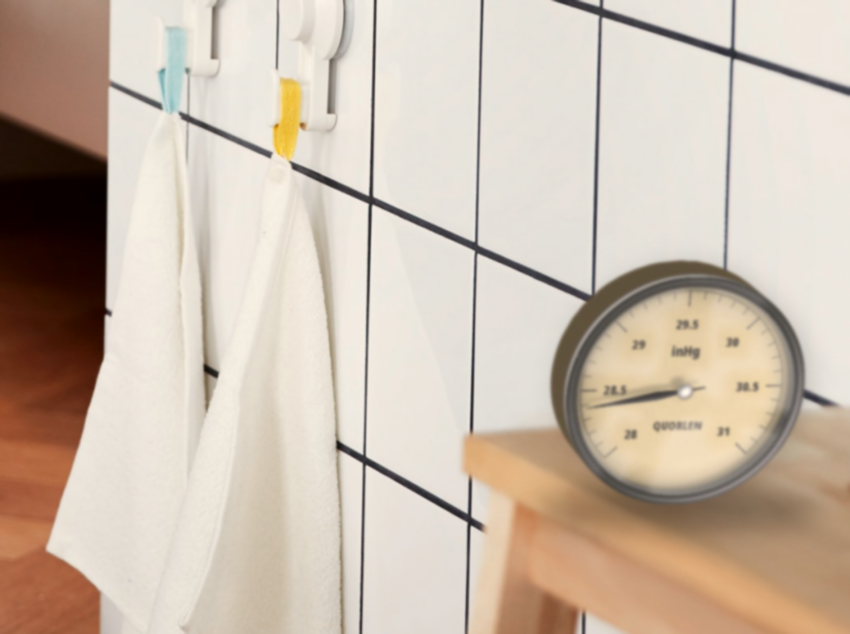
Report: **28.4** inHg
